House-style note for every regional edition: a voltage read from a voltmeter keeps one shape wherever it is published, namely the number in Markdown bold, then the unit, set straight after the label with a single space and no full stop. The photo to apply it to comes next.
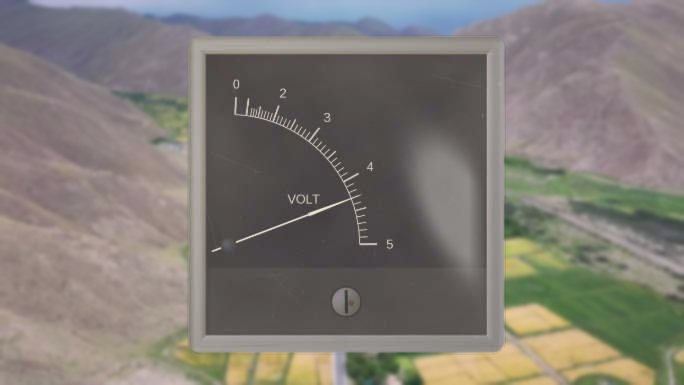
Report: **4.3** V
